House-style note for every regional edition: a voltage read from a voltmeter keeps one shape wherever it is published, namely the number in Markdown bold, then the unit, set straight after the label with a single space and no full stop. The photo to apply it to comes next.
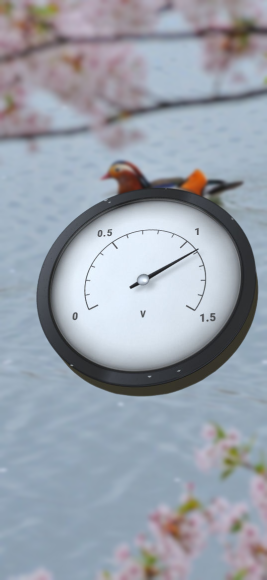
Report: **1.1** V
